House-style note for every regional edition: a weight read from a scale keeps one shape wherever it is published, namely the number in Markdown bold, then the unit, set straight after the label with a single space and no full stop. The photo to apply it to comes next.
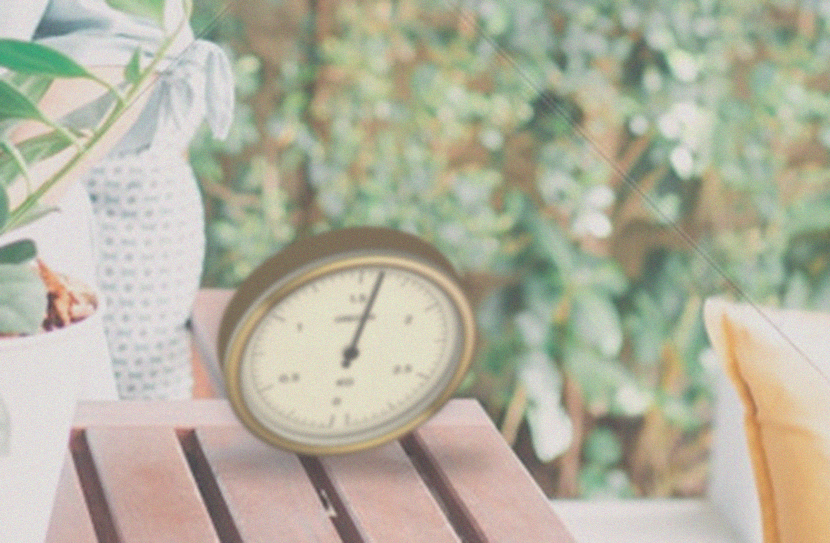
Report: **1.6** kg
